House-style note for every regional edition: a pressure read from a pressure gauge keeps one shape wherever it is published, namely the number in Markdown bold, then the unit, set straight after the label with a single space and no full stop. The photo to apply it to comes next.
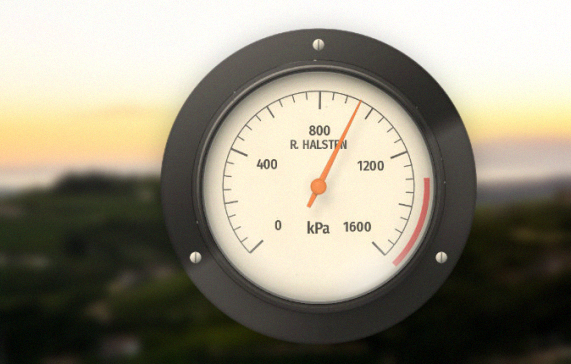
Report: **950** kPa
